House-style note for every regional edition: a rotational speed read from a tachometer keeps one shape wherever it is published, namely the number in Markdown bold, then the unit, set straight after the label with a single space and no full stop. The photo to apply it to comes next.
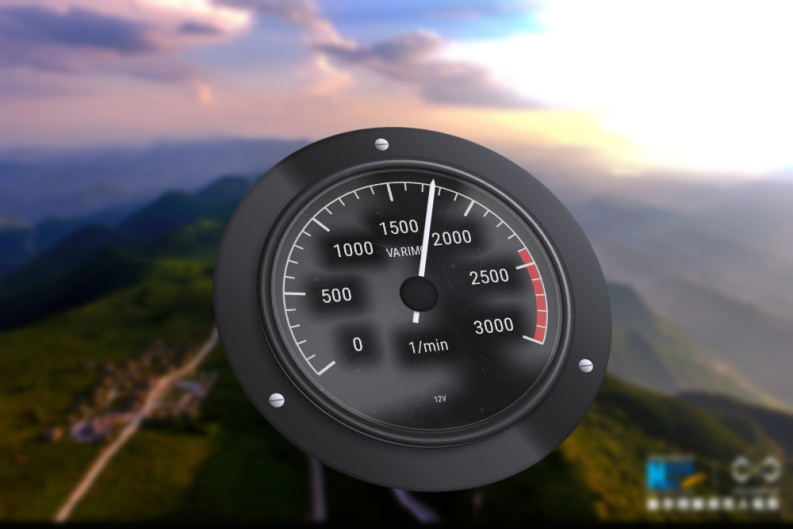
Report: **1750** rpm
